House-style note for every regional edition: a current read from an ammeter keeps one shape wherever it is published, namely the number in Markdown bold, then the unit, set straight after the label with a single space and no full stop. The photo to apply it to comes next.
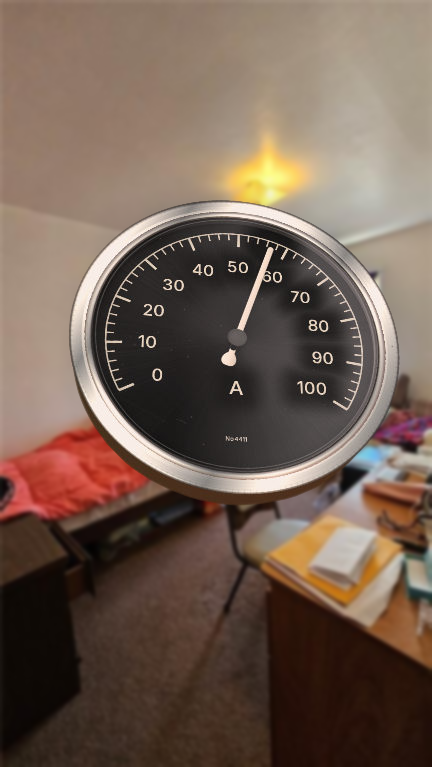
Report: **57** A
